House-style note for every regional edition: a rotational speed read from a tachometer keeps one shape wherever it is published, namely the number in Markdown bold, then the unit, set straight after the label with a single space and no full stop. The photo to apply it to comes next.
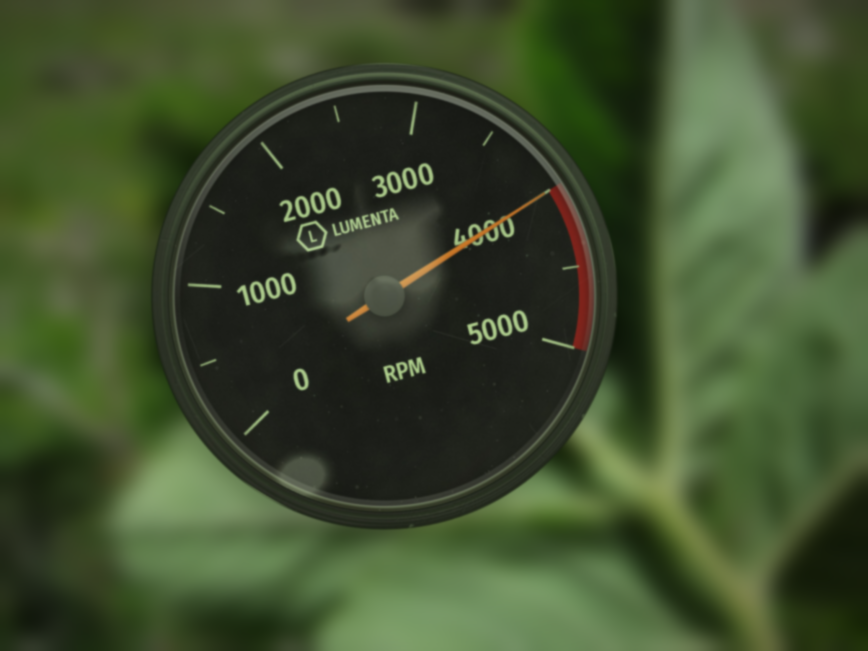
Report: **4000** rpm
